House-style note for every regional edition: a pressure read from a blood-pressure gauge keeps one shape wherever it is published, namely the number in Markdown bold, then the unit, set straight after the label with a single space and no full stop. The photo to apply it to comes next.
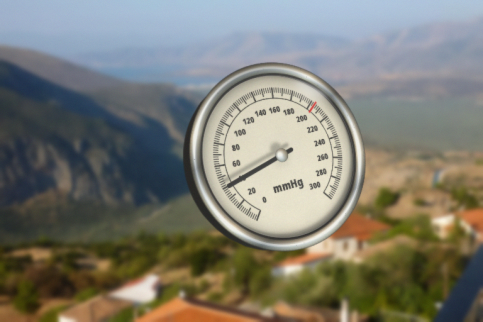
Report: **40** mmHg
